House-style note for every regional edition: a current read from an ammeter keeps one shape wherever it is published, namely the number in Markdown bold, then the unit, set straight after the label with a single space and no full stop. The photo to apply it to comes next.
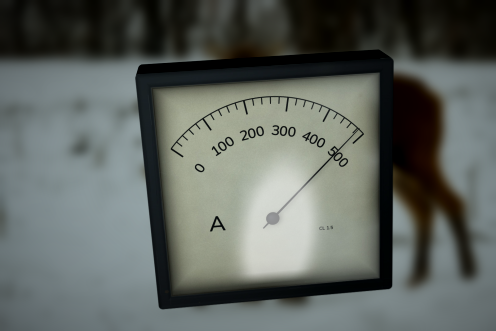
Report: **480** A
